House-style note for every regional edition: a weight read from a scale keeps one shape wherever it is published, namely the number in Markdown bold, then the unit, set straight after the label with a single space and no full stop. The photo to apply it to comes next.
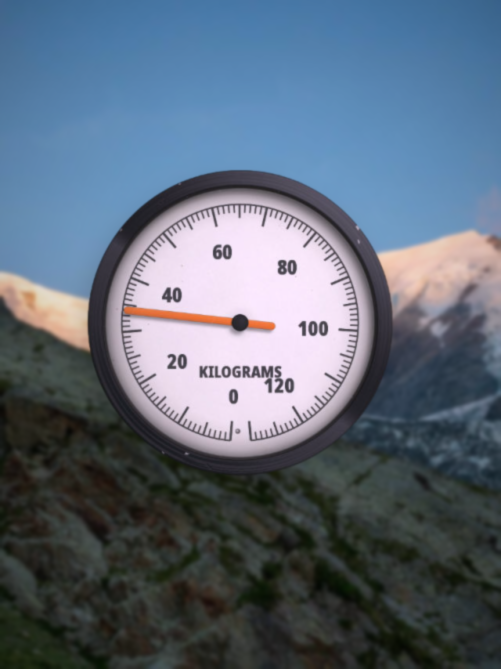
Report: **34** kg
